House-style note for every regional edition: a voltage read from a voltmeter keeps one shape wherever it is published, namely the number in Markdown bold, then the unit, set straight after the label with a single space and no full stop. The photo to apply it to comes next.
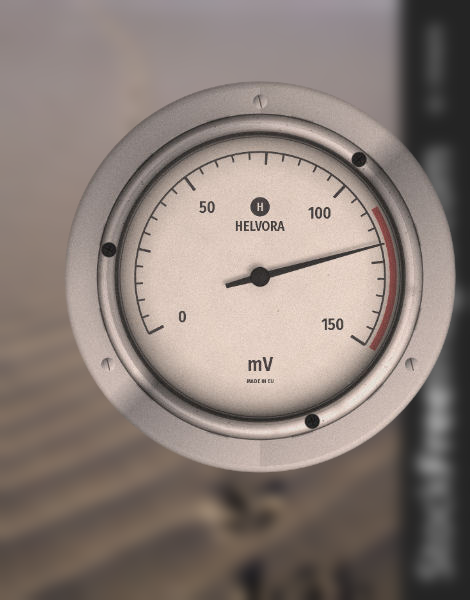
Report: **120** mV
